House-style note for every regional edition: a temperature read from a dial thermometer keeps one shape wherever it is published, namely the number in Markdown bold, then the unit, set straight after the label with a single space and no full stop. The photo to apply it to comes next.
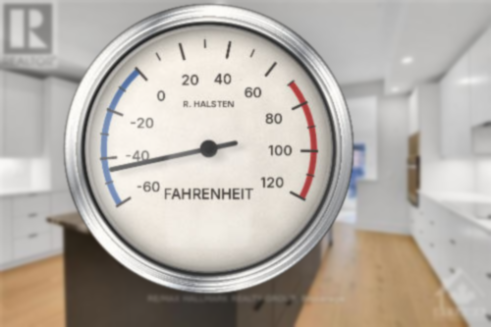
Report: **-45** °F
